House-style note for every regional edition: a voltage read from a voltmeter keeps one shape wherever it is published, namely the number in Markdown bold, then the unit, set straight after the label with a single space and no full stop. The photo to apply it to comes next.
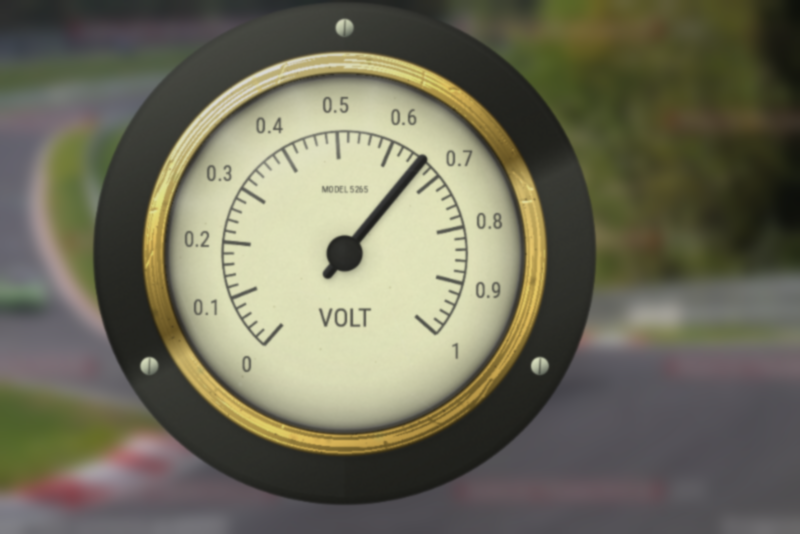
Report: **0.66** V
